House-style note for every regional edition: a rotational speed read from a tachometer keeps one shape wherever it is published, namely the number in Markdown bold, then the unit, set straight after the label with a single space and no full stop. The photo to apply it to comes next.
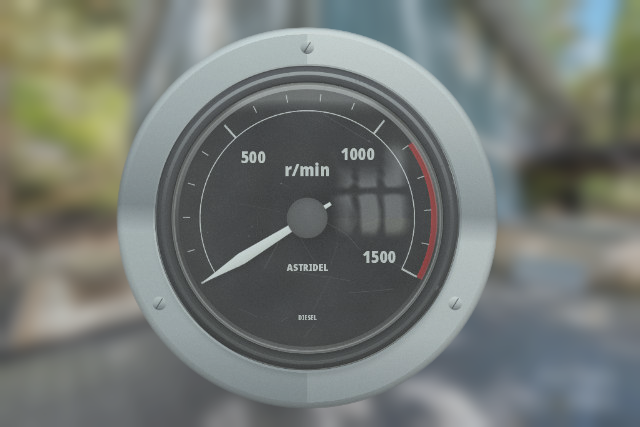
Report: **0** rpm
